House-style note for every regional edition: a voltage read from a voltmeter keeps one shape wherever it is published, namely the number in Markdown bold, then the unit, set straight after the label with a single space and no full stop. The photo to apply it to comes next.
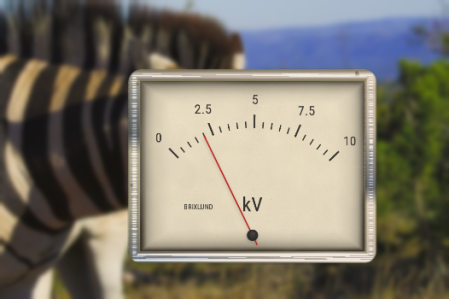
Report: **2** kV
